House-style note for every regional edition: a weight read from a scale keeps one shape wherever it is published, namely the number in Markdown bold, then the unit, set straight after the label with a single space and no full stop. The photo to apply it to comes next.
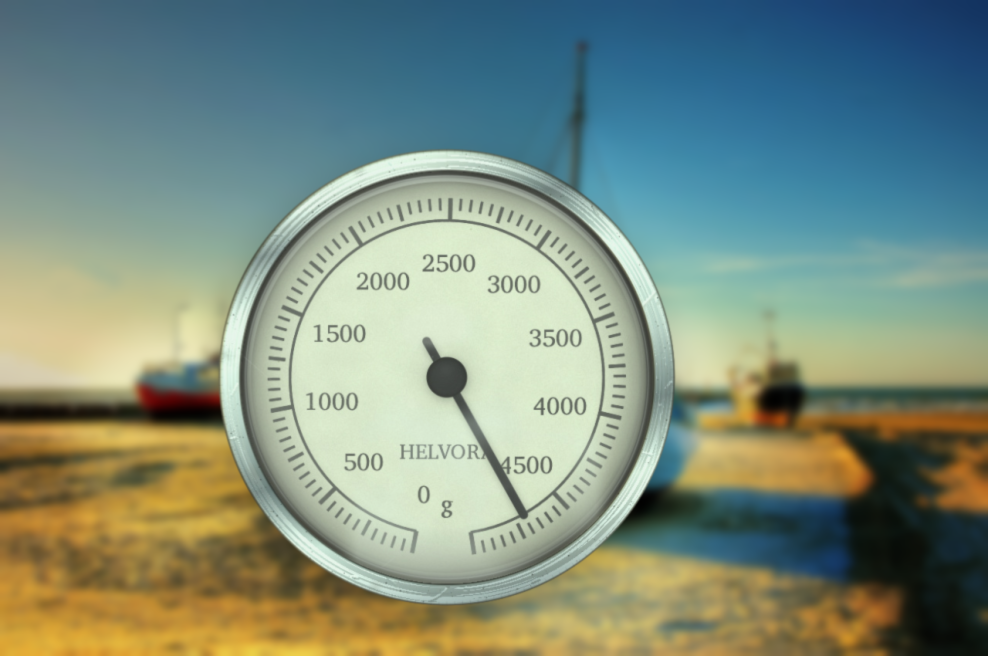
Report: **4700** g
